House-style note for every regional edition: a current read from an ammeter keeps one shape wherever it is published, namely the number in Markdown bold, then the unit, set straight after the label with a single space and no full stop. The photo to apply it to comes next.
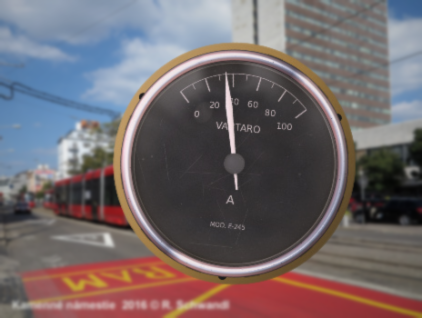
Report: **35** A
